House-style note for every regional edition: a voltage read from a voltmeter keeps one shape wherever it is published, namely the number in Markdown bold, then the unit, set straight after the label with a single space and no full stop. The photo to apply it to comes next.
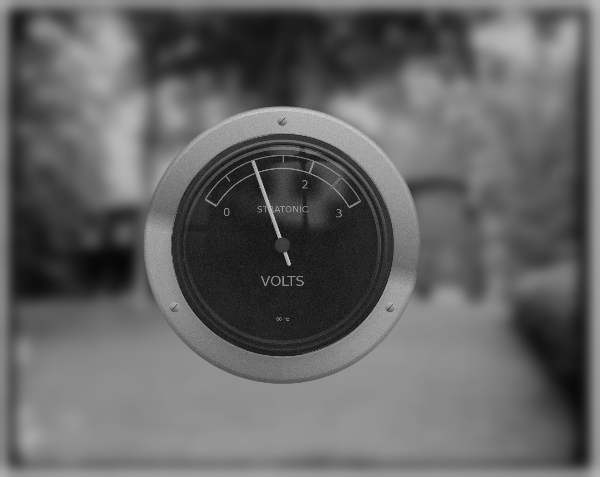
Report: **1** V
